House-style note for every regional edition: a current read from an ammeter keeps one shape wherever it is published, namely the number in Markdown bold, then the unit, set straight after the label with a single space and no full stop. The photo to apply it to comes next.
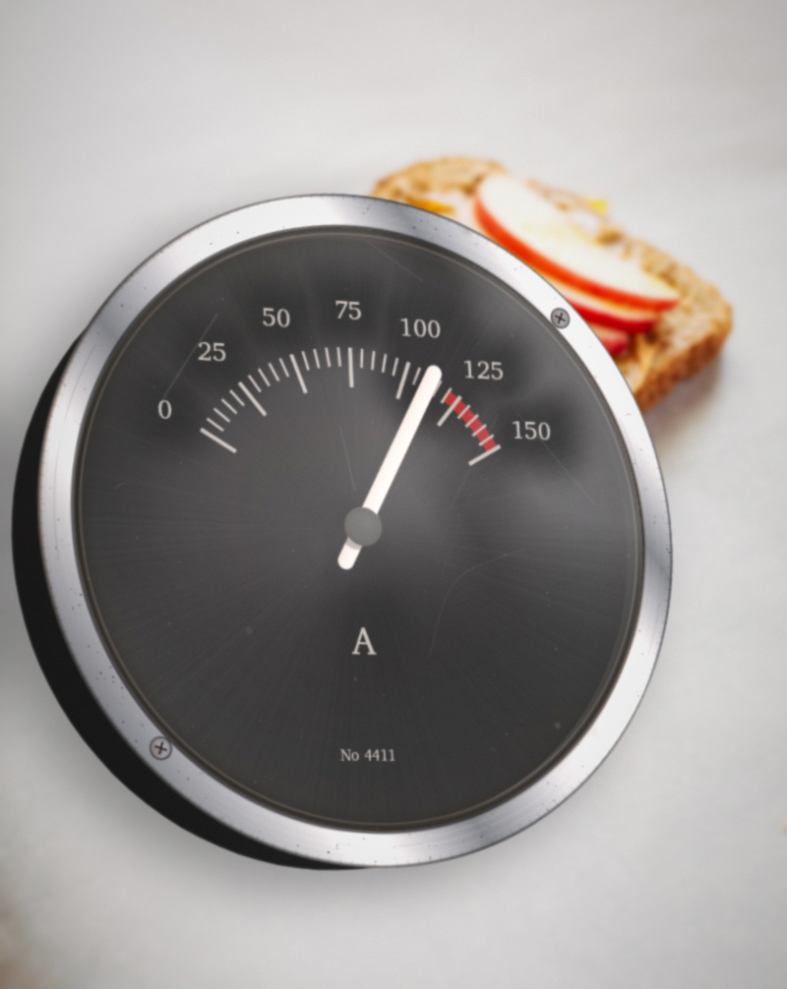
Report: **110** A
